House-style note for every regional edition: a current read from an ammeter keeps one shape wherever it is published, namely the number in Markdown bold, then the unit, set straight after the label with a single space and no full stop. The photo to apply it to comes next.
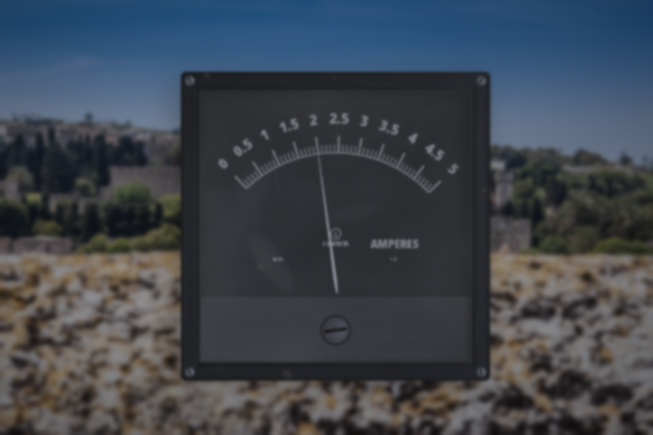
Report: **2** A
